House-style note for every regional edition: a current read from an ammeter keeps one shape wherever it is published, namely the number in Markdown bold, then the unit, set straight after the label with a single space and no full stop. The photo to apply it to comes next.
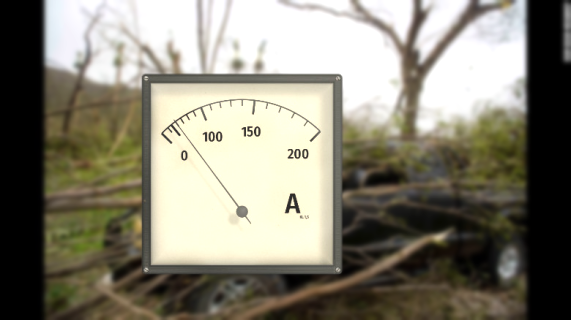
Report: **60** A
